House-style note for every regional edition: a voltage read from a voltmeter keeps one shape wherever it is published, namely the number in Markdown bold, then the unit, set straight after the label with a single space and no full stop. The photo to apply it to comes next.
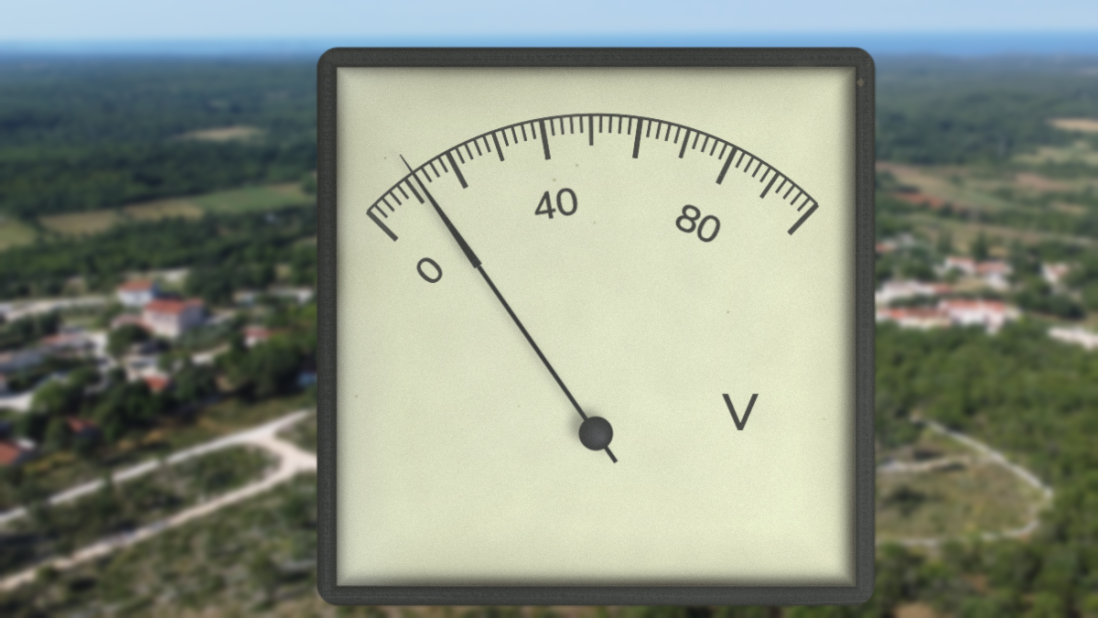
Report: **12** V
